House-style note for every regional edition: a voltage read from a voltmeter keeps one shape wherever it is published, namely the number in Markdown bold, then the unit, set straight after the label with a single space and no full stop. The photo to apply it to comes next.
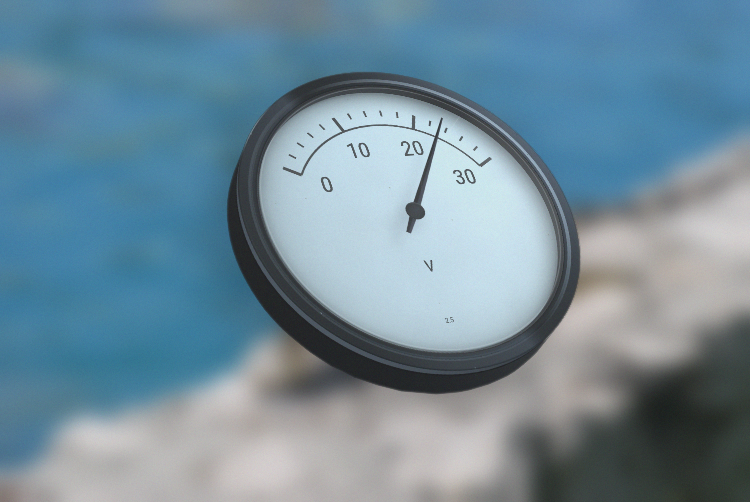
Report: **23** V
